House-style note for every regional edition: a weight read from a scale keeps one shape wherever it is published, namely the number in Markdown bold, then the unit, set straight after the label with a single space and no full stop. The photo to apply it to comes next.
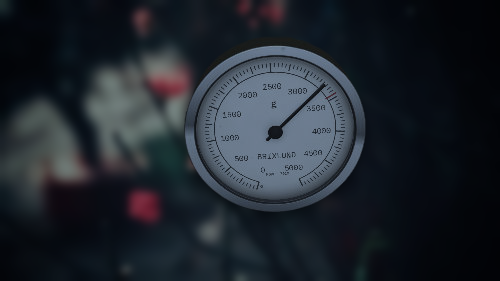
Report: **3250** g
